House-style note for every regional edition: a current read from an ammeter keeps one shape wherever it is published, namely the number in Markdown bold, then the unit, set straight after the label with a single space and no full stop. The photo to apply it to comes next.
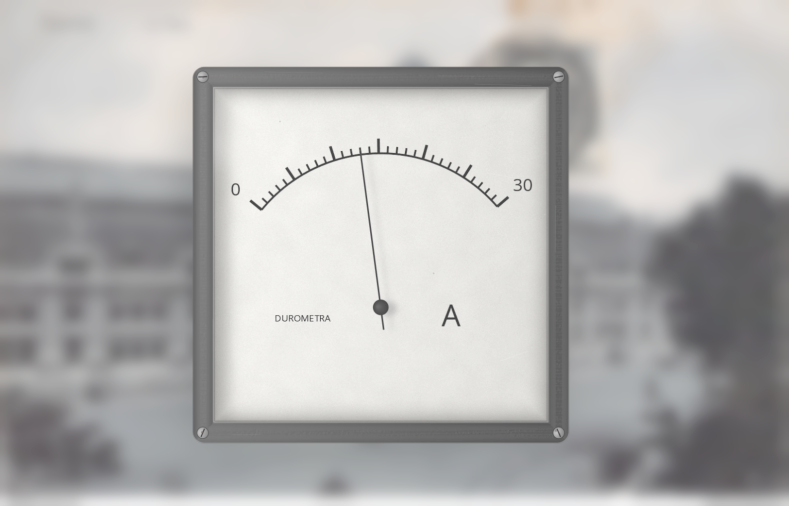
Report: **13** A
